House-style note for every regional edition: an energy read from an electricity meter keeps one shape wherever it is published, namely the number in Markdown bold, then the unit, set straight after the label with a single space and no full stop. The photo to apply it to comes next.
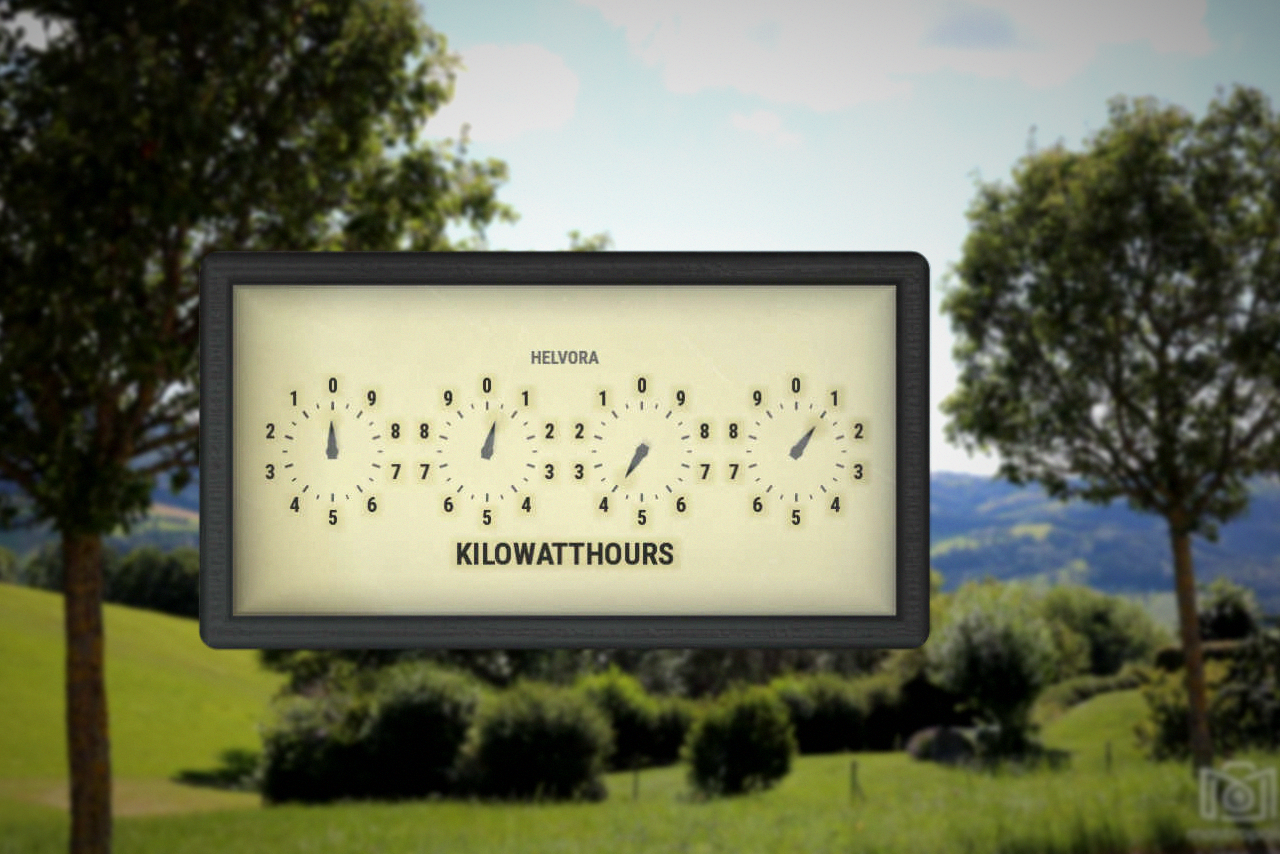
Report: **41** kWh
